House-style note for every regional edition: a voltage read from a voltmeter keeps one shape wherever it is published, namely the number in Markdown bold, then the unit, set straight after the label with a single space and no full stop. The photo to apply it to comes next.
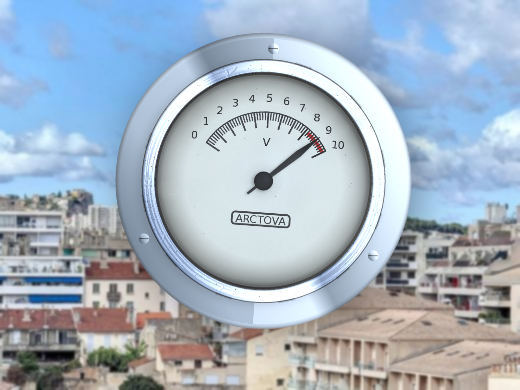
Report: **9** V
